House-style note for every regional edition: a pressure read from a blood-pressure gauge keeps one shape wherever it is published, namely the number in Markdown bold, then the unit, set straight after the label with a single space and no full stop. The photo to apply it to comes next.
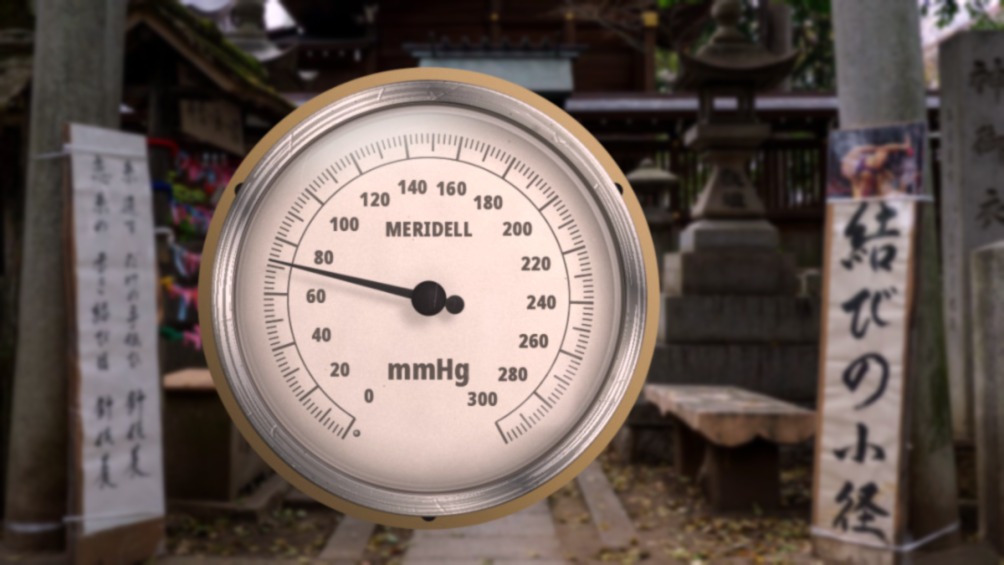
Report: **72** mmHg
